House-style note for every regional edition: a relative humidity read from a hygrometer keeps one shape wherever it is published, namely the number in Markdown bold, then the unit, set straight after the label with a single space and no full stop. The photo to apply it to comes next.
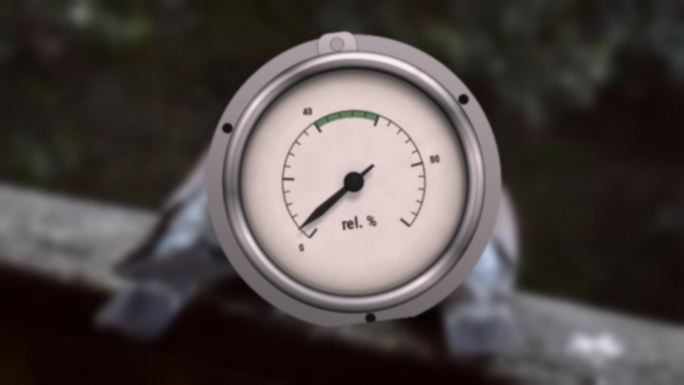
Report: **4** %
